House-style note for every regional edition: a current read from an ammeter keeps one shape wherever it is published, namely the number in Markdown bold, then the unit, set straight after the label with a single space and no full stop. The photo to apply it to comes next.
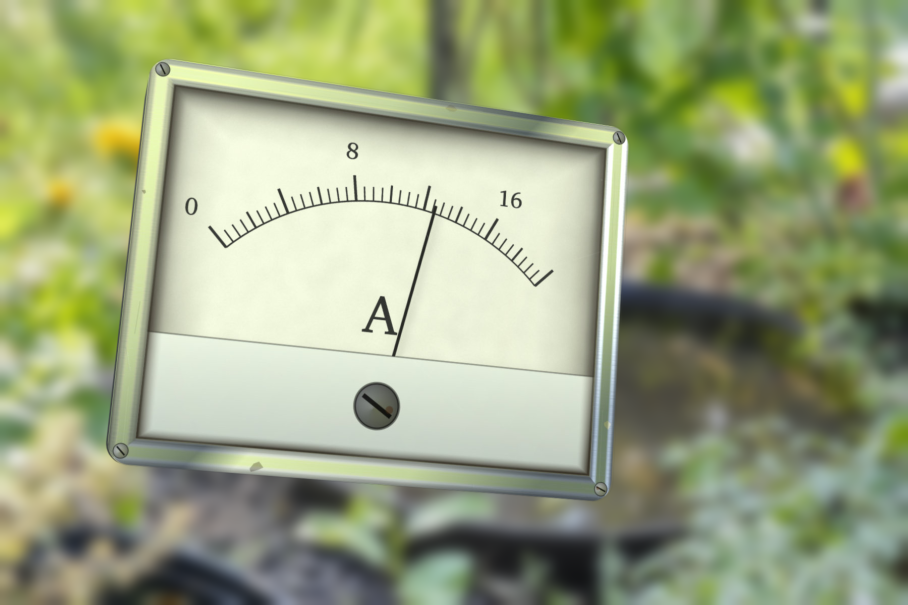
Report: **12.5** A
